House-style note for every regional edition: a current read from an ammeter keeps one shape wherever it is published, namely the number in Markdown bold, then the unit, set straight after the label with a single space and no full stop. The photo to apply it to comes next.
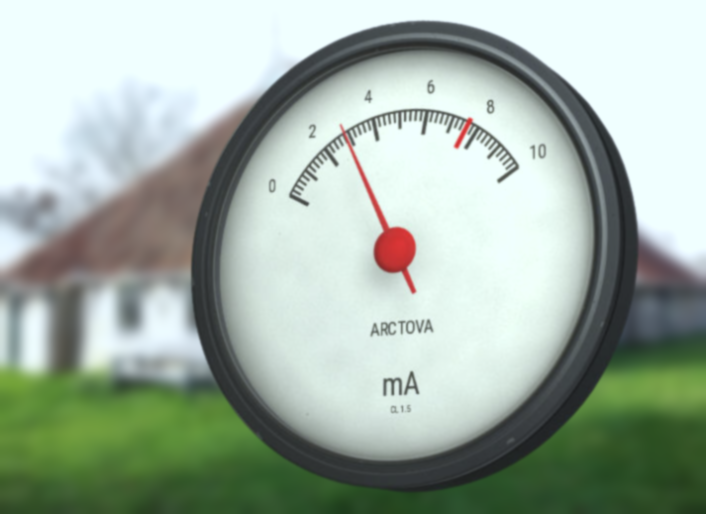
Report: **3** mA
